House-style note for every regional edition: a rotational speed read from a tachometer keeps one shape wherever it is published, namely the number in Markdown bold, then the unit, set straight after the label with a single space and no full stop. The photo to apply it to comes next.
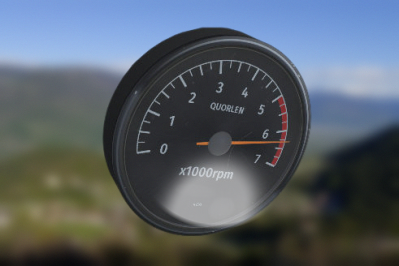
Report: **6250** rpm
